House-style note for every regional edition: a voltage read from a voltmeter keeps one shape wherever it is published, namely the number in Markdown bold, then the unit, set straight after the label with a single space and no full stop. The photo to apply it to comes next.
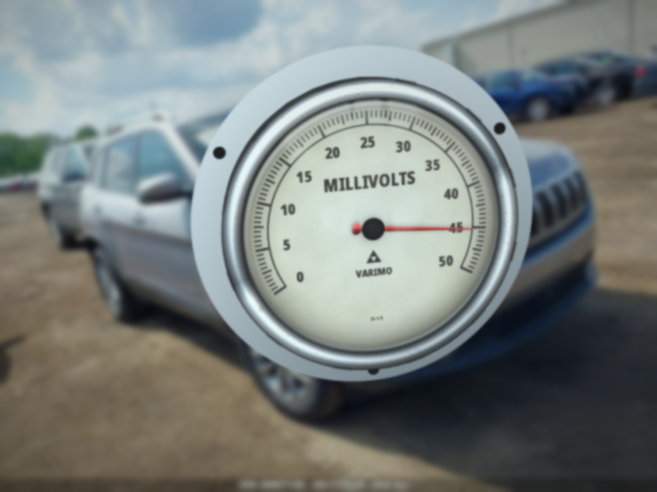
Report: **45** mV
